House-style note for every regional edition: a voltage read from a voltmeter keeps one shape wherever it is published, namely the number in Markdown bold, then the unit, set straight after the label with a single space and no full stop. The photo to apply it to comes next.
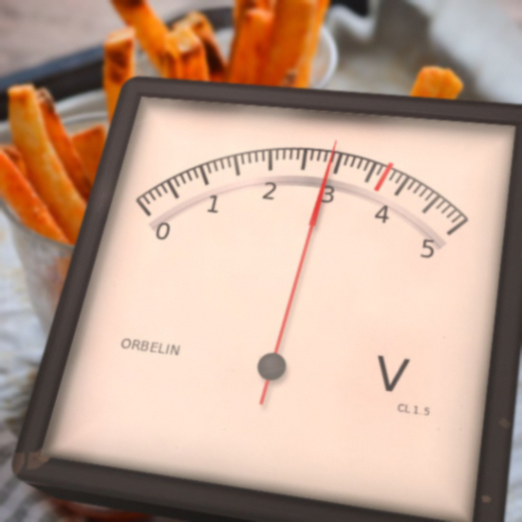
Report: **2.9** V
